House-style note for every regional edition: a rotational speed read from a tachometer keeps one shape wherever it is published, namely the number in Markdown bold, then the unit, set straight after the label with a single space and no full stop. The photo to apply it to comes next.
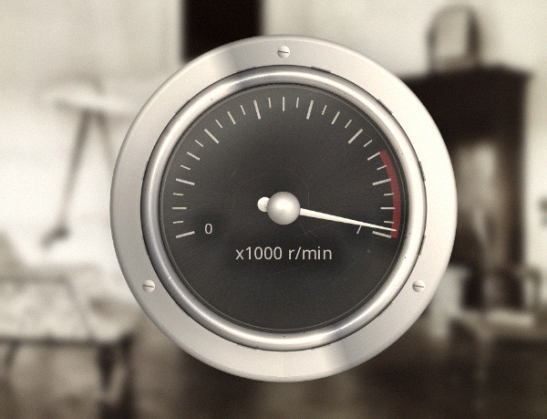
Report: **6875** rpm
